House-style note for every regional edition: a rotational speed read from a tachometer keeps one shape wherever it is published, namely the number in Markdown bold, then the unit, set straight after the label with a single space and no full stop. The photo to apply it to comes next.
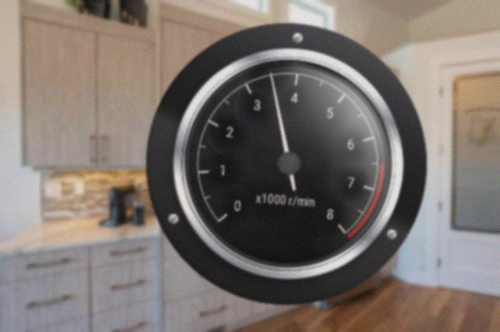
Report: **3500** rpm
